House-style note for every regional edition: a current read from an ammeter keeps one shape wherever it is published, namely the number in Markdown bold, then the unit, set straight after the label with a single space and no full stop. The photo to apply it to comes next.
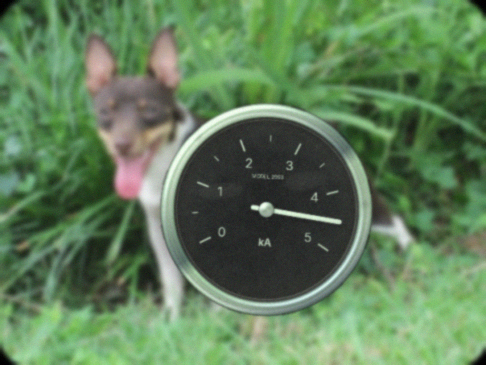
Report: **4.5** kA
